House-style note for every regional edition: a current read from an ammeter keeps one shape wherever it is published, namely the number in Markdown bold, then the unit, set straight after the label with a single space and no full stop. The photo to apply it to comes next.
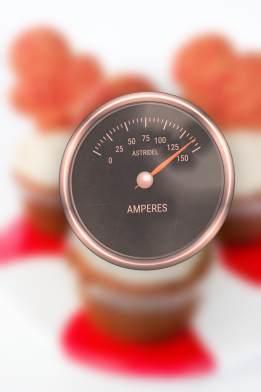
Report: **140** A
